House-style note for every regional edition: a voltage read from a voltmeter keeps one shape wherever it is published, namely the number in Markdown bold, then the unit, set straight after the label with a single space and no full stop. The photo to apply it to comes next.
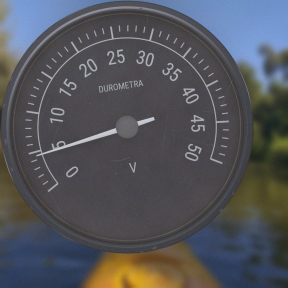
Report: **4.5** V
